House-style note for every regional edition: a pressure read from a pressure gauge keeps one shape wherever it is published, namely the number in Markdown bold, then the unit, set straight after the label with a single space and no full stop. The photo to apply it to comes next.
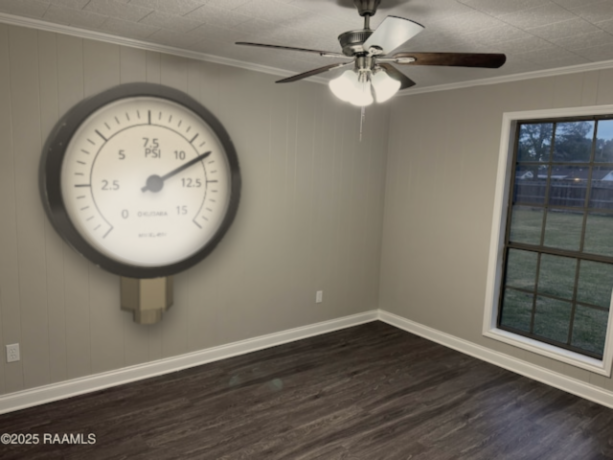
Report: **11** psi
